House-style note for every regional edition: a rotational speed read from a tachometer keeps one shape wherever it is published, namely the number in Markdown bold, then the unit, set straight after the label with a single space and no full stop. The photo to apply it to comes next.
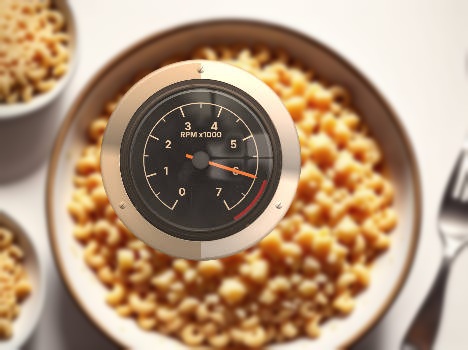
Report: **6000** rpm
